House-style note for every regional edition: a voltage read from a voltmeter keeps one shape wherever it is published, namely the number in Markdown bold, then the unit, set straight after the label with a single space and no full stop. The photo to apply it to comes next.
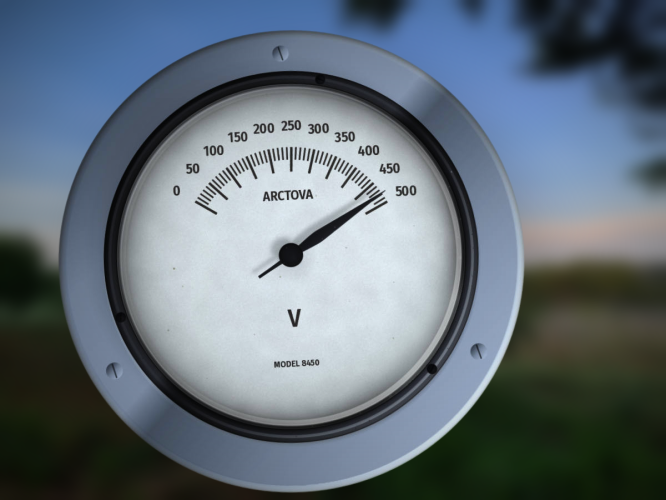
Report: **480** V
